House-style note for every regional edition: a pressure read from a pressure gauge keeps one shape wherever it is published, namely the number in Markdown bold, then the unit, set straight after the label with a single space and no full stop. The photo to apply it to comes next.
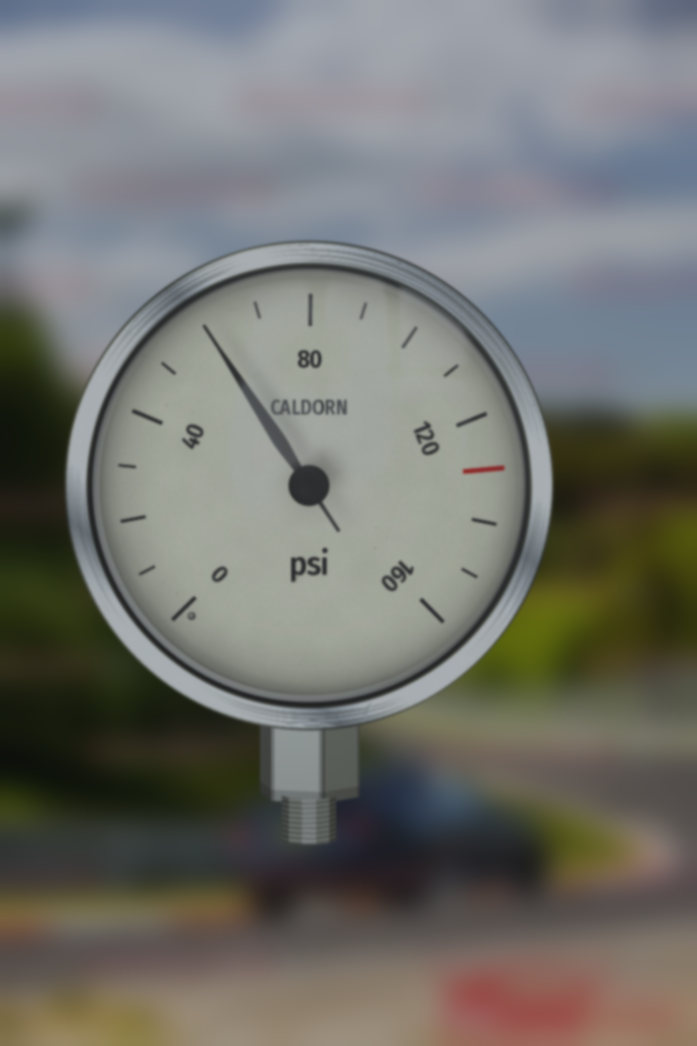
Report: **60** psi
